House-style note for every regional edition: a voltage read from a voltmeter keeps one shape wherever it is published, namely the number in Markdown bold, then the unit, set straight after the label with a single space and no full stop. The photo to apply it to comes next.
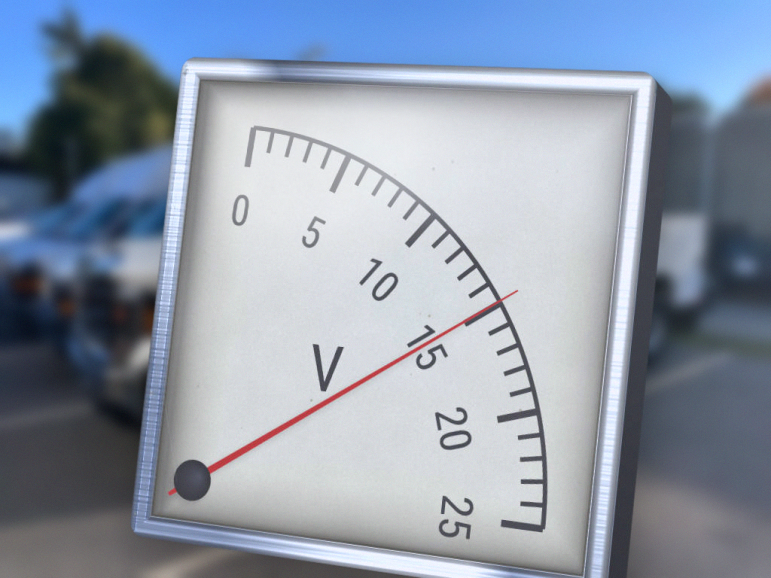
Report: **15** V
